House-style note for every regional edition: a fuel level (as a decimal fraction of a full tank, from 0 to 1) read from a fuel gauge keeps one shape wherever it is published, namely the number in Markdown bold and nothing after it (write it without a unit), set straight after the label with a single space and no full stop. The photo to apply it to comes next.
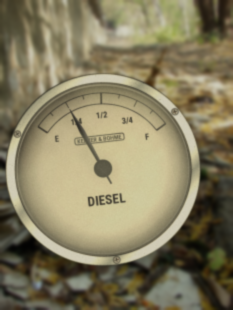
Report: **0.25**
